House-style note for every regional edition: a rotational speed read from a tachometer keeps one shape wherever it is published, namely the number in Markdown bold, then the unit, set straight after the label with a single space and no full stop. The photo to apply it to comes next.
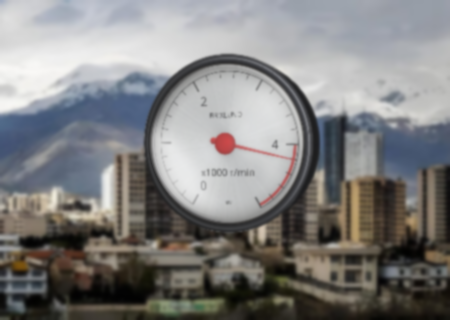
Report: **4200** rpm
